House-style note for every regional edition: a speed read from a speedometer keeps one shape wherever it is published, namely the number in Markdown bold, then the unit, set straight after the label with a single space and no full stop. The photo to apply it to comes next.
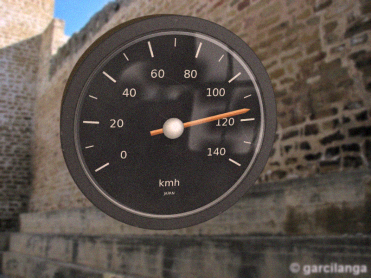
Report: **115** km/h
